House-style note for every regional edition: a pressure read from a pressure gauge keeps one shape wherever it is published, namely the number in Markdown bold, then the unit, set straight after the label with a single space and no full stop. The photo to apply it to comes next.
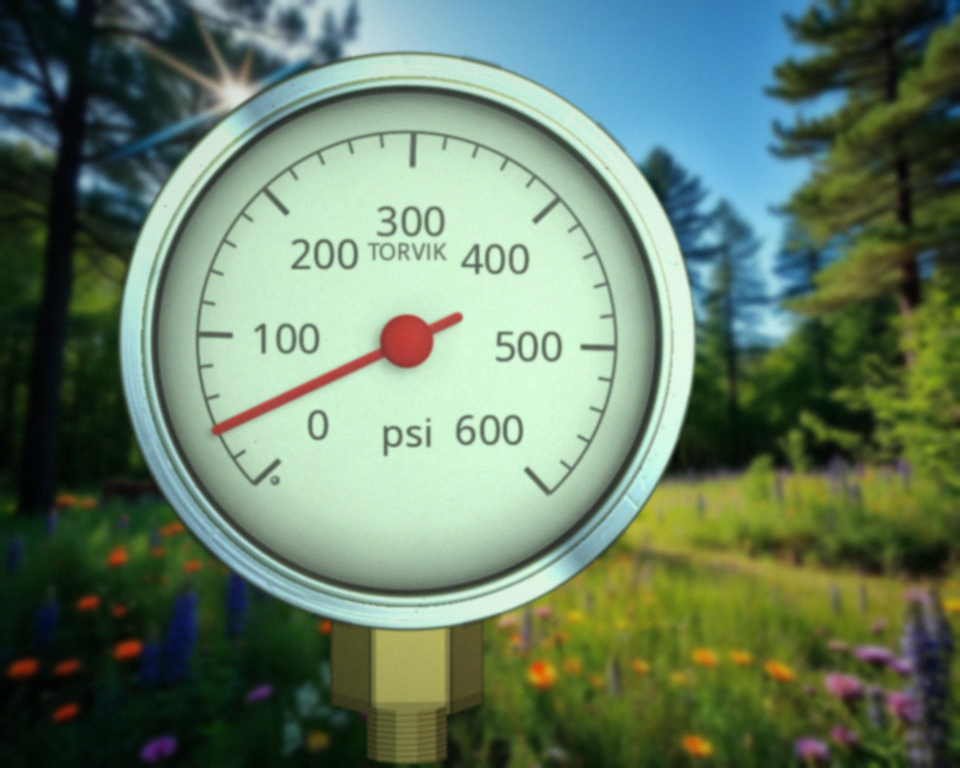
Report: **40** psi
